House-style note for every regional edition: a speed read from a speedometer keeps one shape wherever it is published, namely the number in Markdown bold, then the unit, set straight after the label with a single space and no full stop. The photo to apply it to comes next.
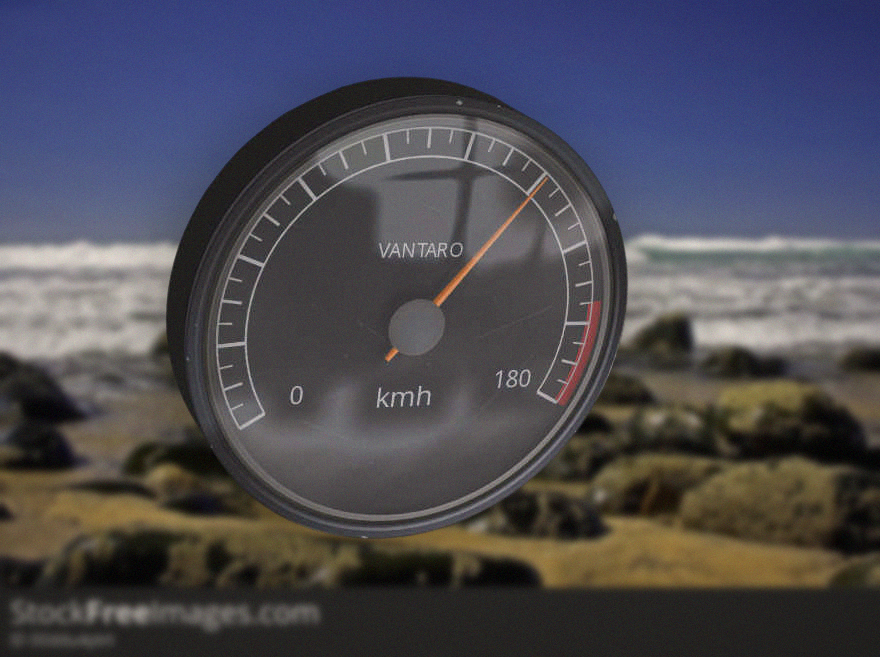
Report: **120** km/h
